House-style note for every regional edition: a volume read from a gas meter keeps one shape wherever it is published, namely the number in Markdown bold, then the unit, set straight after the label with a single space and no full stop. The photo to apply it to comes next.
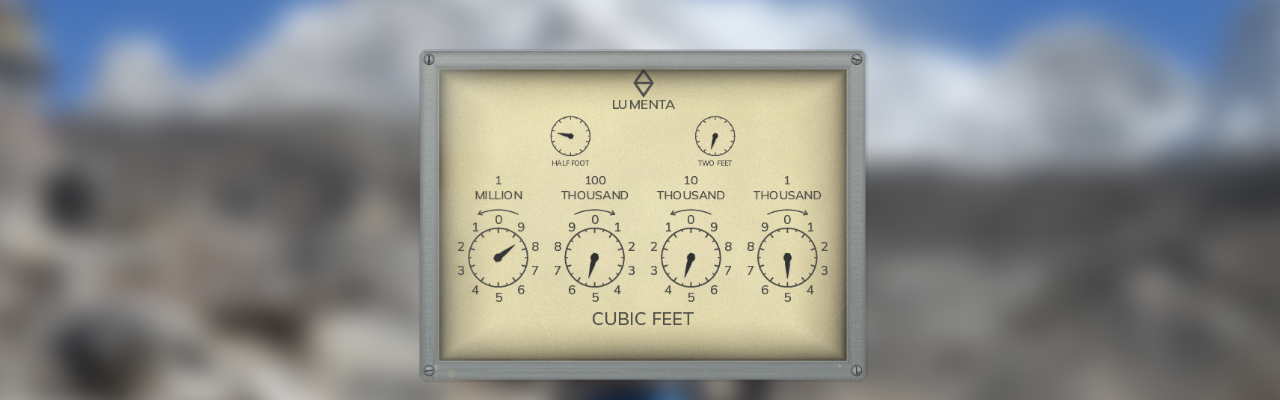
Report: **854500** ft³
